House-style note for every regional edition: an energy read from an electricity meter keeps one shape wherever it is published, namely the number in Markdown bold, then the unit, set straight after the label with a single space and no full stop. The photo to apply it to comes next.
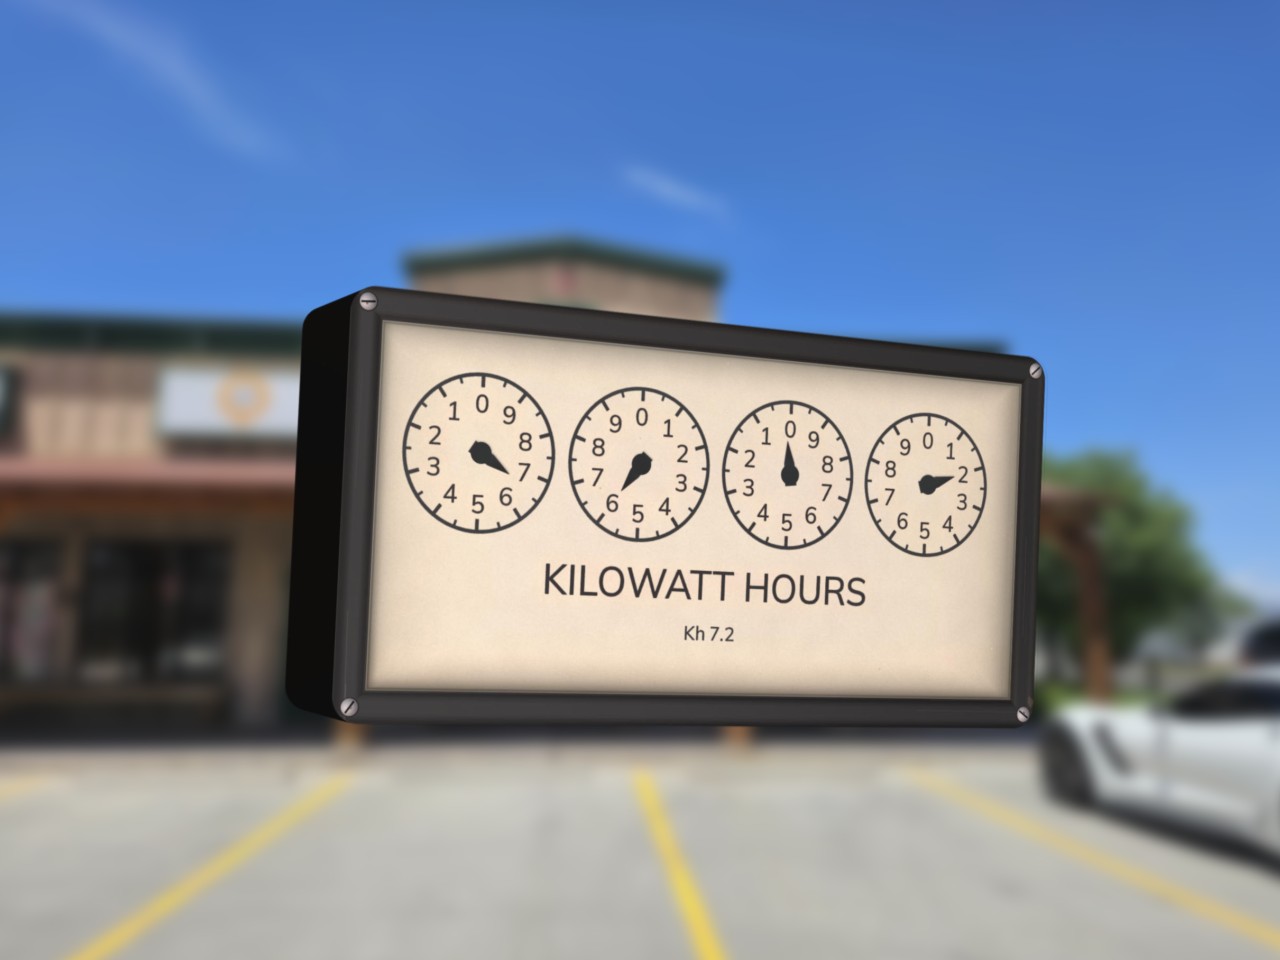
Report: **6602** kWh
